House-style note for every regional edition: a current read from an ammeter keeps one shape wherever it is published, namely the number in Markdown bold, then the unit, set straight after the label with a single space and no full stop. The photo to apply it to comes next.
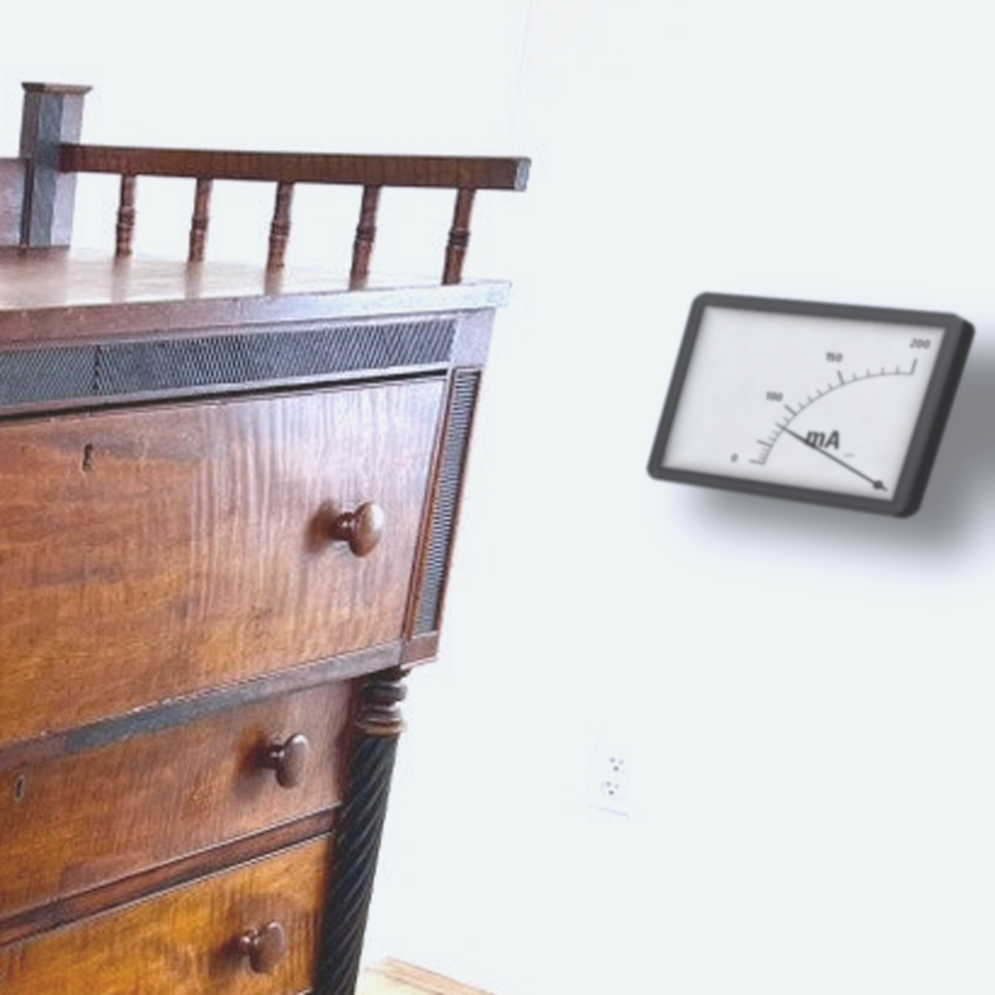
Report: **80** mA
